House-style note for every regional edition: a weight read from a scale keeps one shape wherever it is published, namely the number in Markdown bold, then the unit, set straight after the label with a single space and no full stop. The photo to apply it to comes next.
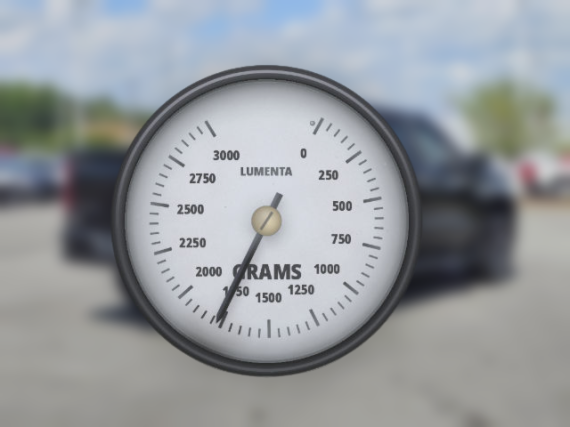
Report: **1775** g
